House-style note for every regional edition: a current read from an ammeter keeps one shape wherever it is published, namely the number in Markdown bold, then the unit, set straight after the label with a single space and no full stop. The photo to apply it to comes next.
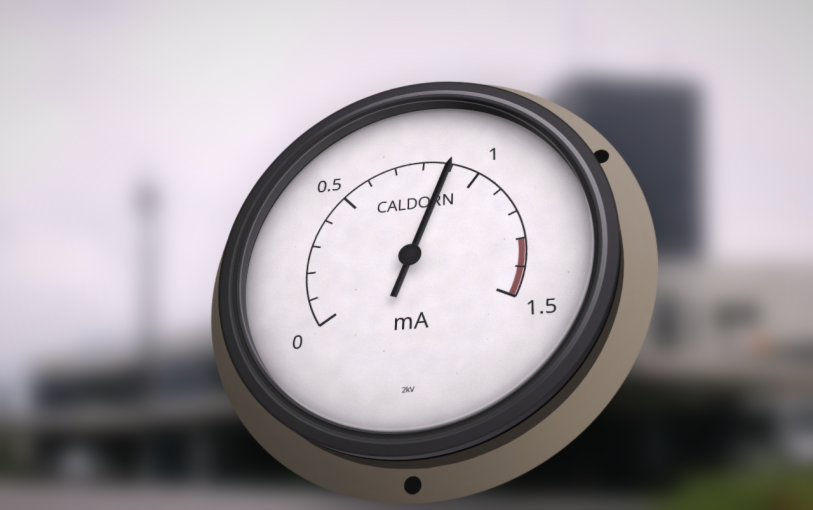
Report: **0.9** mA
